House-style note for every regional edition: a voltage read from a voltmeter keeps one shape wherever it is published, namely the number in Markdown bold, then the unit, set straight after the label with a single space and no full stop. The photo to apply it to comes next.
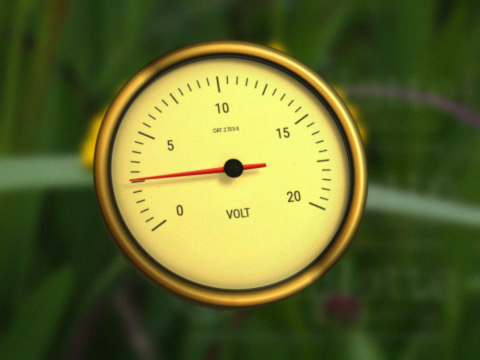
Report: **2.5** V
